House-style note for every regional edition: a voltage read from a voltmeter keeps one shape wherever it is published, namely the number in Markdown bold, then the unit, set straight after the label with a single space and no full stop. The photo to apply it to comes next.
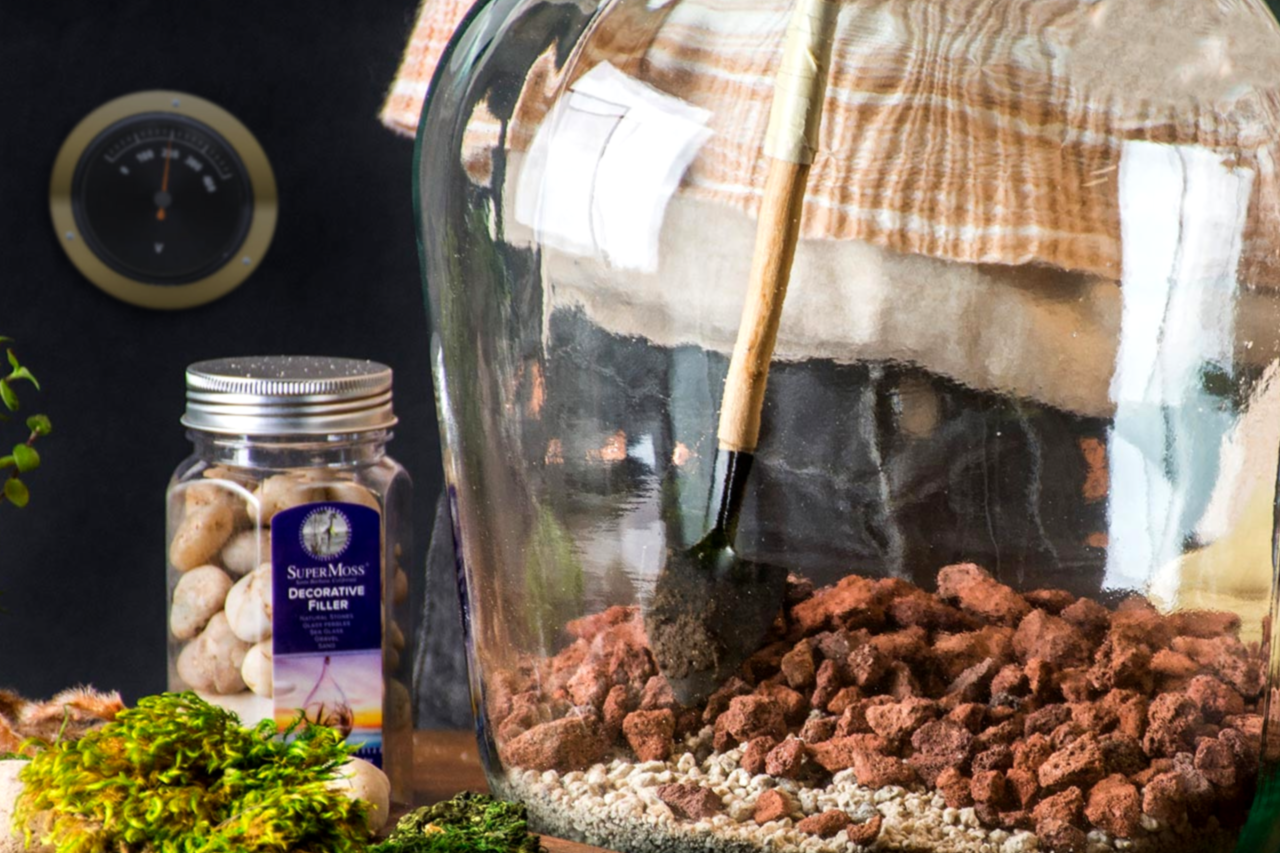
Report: **200** V
